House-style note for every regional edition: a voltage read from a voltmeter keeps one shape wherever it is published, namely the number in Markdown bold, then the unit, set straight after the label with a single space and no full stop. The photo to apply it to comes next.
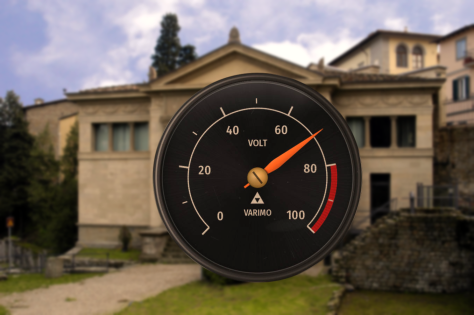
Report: **70** V
